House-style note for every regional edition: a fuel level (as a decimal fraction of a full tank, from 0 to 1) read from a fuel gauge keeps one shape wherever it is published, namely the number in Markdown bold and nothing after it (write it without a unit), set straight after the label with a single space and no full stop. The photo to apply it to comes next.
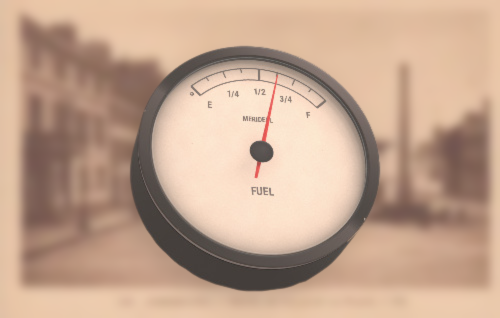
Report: **0.625**
